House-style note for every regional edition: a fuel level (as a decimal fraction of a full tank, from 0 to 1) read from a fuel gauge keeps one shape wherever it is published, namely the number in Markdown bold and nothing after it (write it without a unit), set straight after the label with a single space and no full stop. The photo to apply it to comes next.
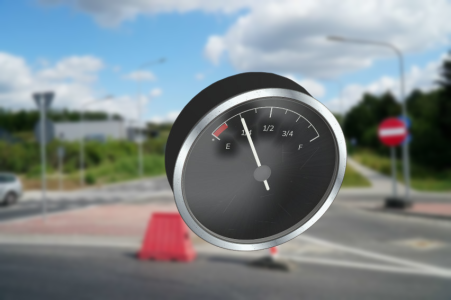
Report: **0.25**
